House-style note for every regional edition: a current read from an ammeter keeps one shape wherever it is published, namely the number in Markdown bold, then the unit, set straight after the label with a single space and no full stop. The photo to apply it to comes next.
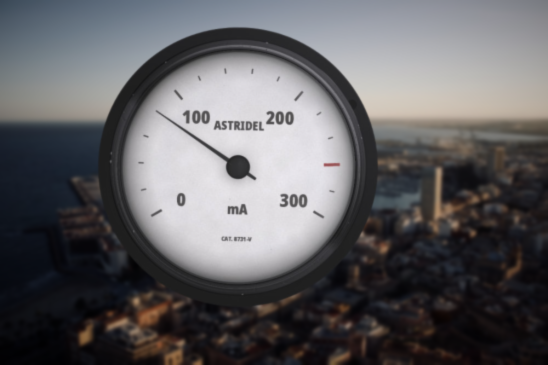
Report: **80** mA
